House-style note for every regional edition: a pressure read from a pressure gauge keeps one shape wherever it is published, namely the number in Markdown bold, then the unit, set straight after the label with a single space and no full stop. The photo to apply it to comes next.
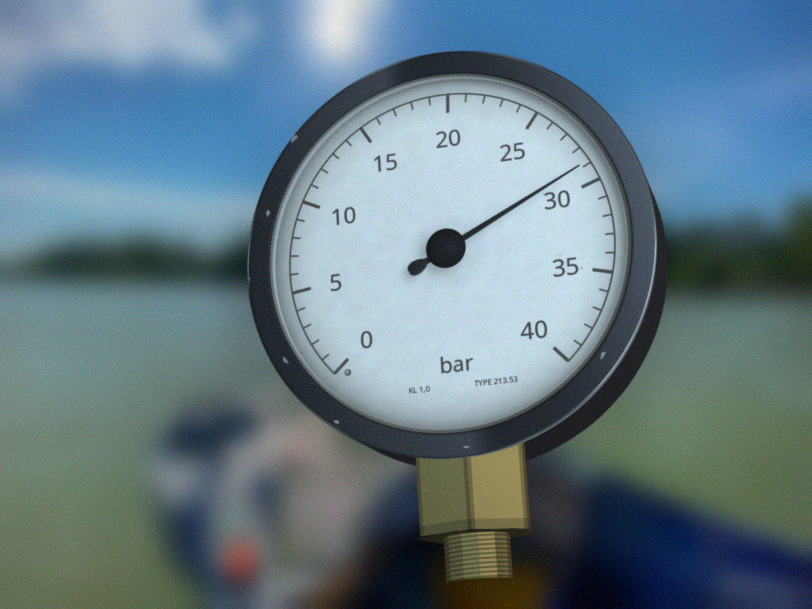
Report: **29** bar
